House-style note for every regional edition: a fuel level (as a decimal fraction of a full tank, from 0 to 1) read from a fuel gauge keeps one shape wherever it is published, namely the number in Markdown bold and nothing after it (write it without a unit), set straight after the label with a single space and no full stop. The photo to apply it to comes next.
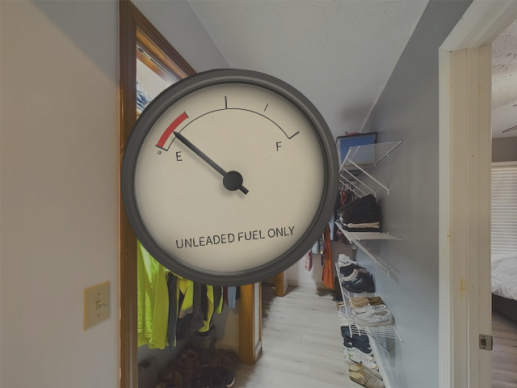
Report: **0.125**
